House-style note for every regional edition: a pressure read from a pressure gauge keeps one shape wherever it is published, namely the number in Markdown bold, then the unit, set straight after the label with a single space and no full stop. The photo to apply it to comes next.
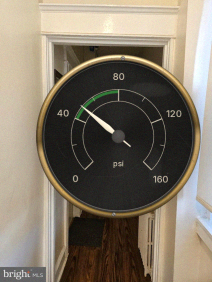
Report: **50** psi
